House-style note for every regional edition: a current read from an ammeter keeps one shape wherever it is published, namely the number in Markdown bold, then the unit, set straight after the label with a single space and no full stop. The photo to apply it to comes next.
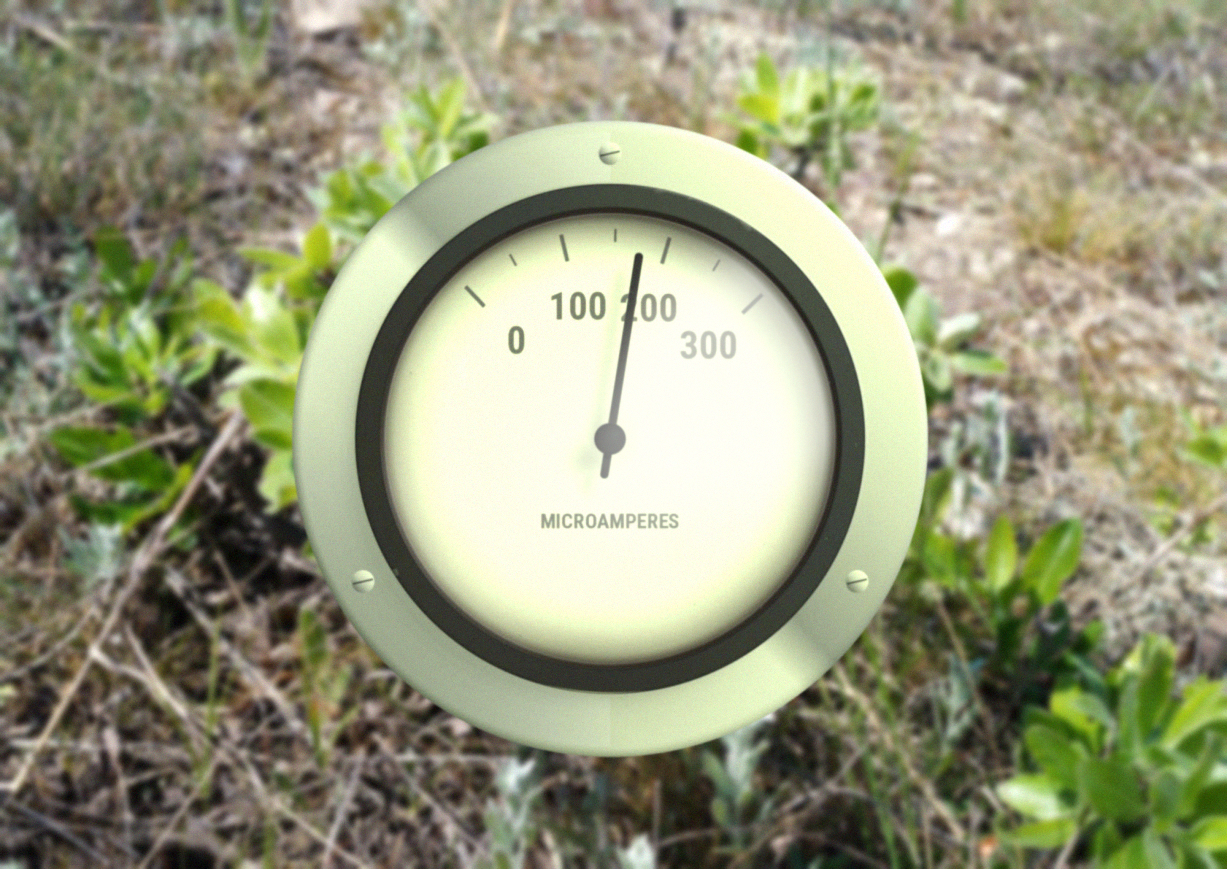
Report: **175** µA
